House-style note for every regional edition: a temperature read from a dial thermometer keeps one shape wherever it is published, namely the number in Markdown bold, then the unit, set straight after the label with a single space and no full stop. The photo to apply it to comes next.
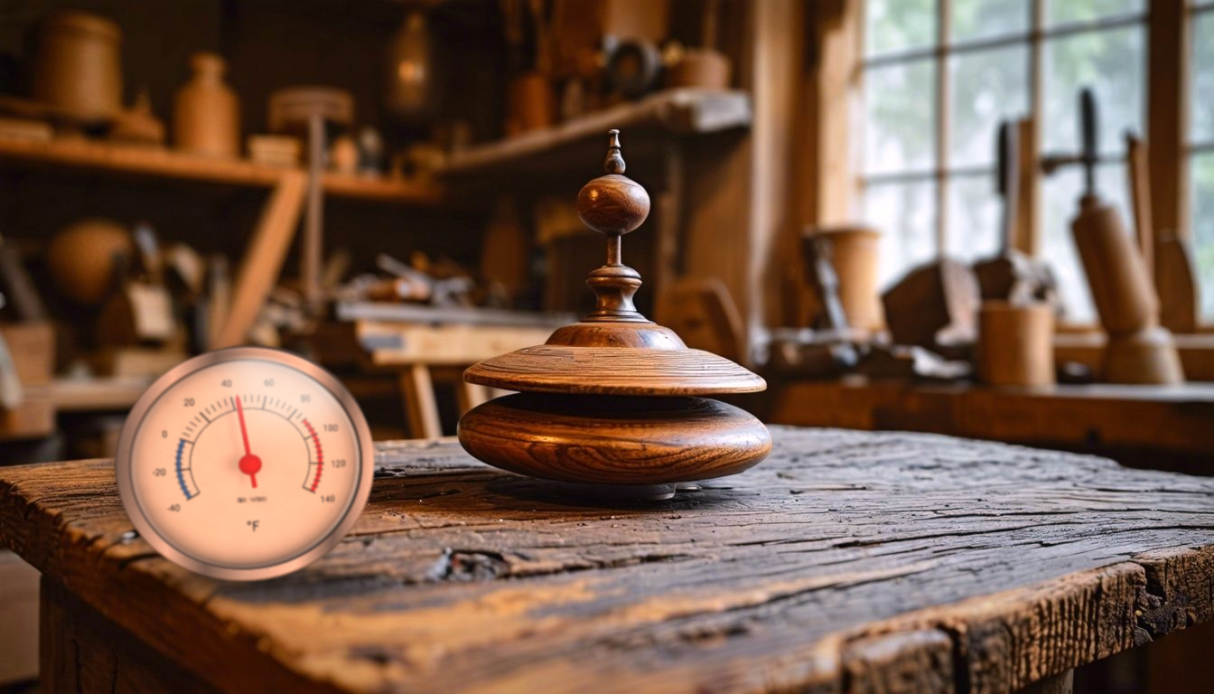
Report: **44** °F
